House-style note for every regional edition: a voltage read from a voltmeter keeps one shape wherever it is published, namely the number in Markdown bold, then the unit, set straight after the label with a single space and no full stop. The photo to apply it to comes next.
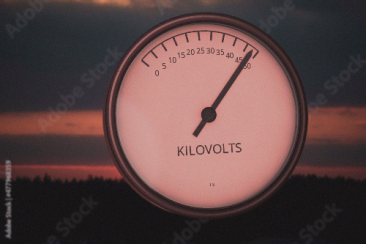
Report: **47.5** kV
